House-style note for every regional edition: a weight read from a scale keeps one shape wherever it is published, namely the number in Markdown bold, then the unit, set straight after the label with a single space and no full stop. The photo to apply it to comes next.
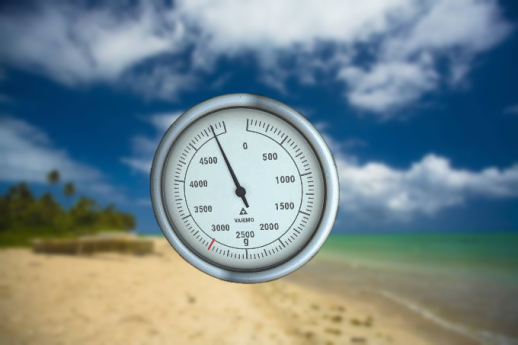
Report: **4850** g
